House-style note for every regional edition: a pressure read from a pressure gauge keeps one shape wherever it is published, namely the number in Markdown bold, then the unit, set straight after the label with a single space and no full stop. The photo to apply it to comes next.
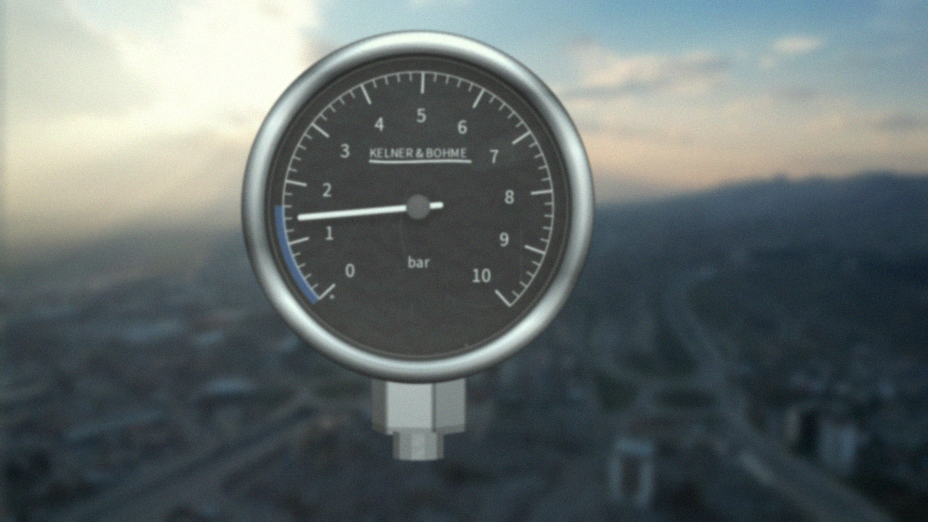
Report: **1.4** bar
